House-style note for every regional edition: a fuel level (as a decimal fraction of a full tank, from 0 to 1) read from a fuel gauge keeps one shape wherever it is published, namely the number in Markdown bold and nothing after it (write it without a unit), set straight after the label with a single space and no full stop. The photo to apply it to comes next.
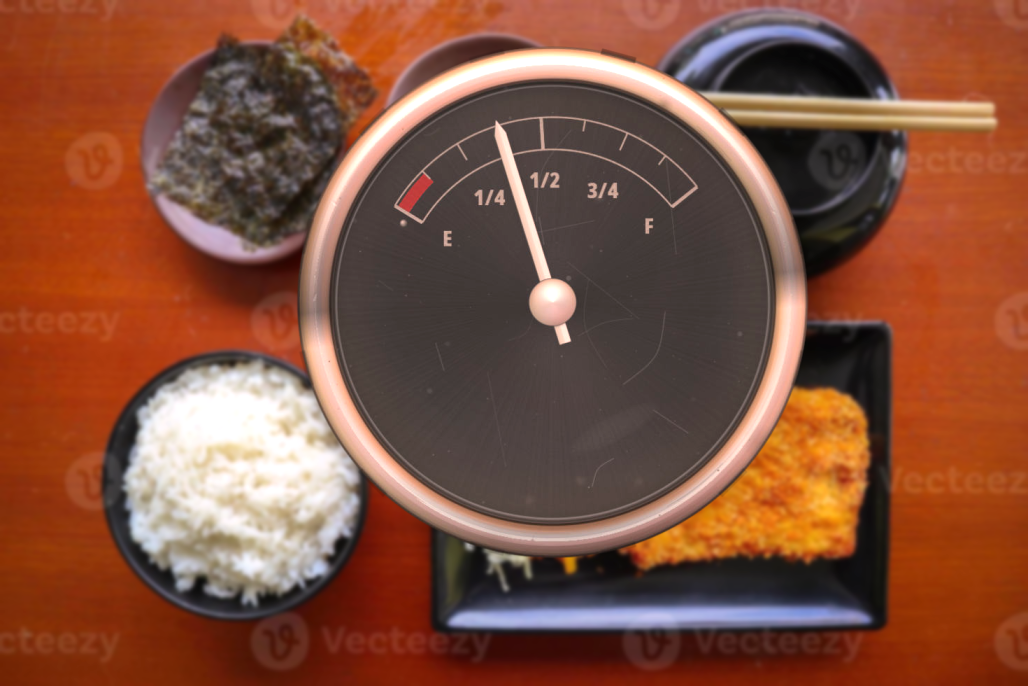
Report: **0.375**
